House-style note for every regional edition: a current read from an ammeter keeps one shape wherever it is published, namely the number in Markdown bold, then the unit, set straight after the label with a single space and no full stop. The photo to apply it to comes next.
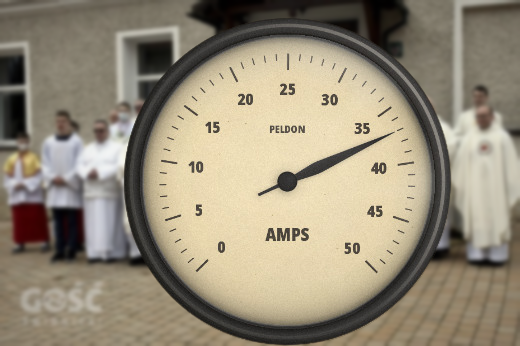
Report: **37** A
